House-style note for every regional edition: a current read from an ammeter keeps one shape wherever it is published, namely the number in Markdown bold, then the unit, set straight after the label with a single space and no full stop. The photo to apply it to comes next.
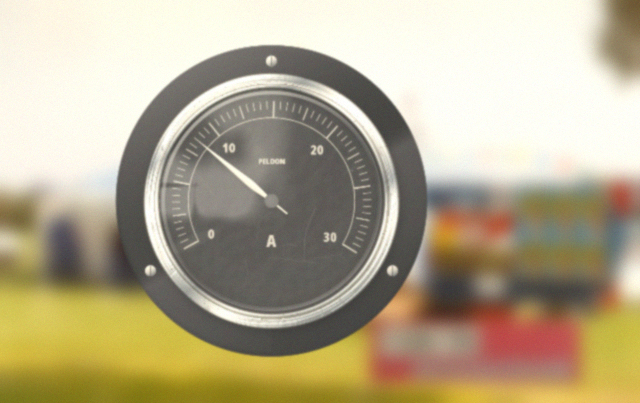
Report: **8.5** A
